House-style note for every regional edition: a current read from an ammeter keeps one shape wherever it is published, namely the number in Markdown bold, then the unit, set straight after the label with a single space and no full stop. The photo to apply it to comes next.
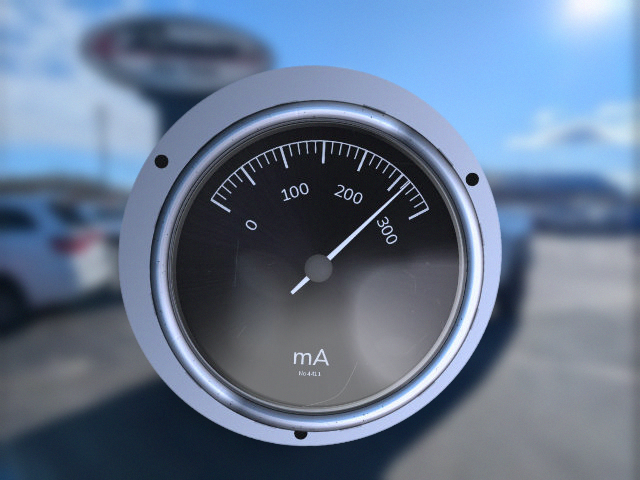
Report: **260** mA
